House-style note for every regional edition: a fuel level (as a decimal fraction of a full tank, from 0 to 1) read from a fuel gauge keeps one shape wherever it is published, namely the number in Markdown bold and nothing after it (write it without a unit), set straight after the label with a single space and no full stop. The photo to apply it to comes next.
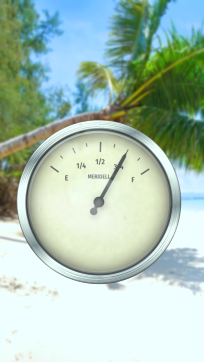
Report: **0.75**
